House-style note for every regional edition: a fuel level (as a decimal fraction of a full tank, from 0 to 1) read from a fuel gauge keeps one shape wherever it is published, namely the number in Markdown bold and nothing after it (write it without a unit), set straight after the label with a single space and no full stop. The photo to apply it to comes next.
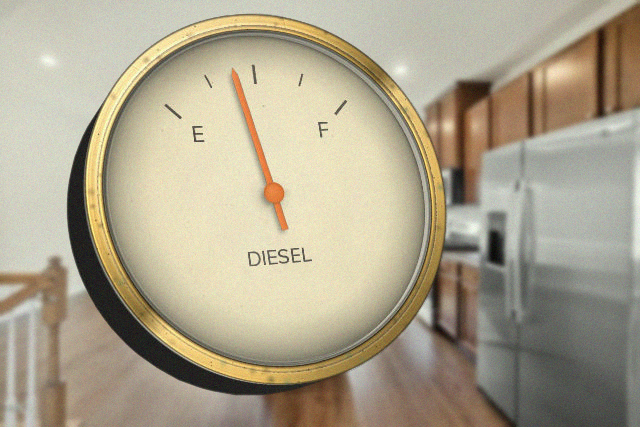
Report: **0.375**
